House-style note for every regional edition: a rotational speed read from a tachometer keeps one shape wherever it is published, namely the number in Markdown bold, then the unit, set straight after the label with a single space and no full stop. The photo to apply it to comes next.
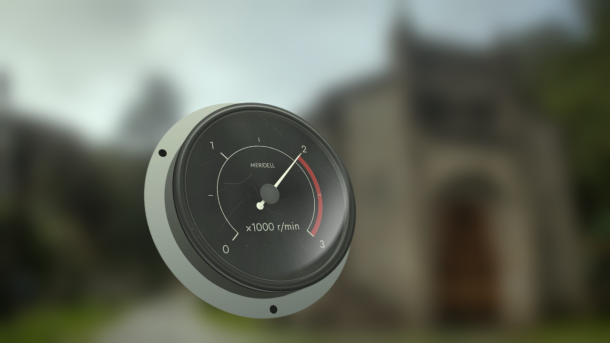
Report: **2000** rpm
